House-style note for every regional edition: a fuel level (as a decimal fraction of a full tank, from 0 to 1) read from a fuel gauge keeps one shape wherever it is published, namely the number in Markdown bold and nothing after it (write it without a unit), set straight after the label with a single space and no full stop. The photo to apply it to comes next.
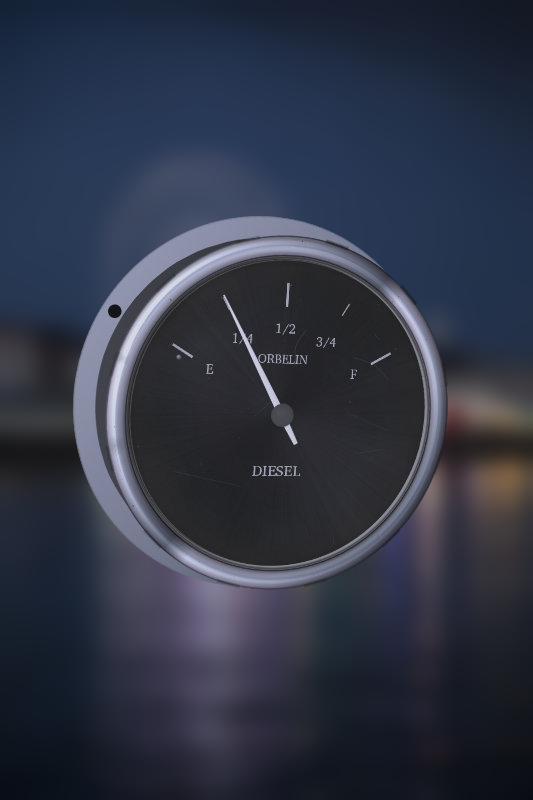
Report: **0.25**
